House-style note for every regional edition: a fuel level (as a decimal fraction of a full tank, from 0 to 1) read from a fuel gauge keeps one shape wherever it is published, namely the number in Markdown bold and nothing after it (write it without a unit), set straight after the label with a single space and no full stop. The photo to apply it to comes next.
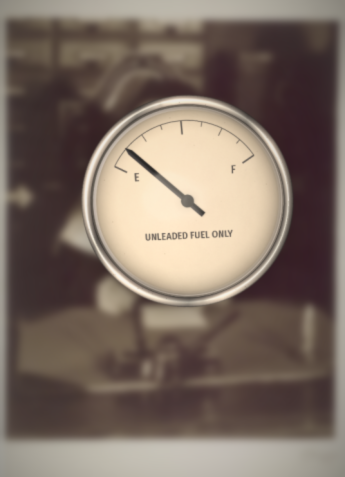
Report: **0.125**
